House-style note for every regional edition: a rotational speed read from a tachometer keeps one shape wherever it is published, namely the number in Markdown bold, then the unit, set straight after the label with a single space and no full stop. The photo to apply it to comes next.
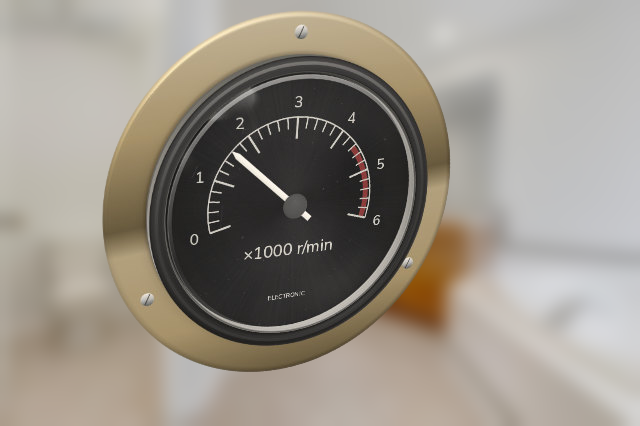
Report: **1600** rpm
